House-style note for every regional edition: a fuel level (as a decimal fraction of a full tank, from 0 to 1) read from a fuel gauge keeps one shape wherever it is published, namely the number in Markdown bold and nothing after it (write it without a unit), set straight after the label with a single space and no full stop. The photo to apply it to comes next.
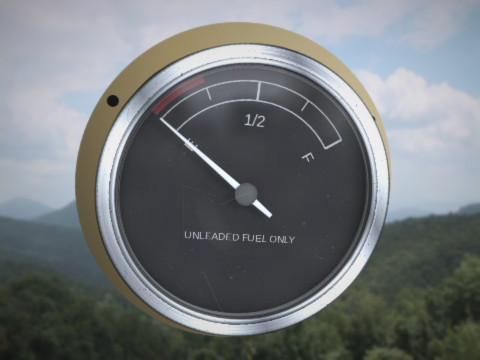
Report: **0**
